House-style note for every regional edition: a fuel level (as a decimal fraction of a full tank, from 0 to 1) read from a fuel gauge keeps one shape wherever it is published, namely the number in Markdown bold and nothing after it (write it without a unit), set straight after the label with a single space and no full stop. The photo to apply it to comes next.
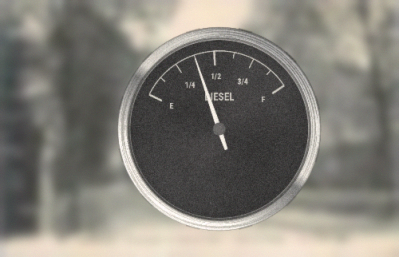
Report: **0.375**
